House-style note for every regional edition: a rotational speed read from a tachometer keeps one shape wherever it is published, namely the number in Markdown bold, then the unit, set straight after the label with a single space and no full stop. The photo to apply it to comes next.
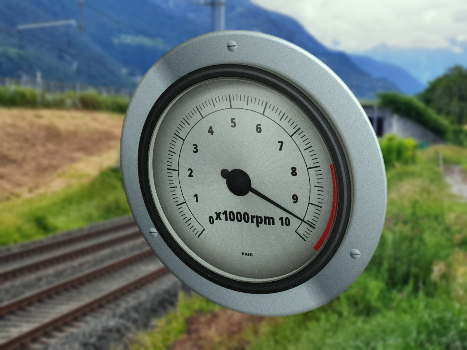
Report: **9500** rpm
